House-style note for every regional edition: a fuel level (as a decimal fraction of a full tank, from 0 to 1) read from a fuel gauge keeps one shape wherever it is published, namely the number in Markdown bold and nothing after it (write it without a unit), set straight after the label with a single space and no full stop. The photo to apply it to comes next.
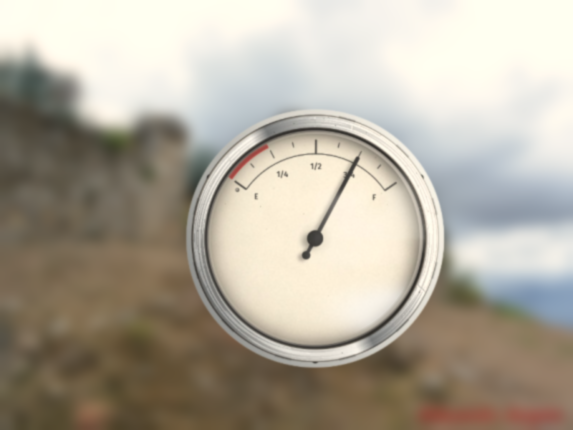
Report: **0.75**
